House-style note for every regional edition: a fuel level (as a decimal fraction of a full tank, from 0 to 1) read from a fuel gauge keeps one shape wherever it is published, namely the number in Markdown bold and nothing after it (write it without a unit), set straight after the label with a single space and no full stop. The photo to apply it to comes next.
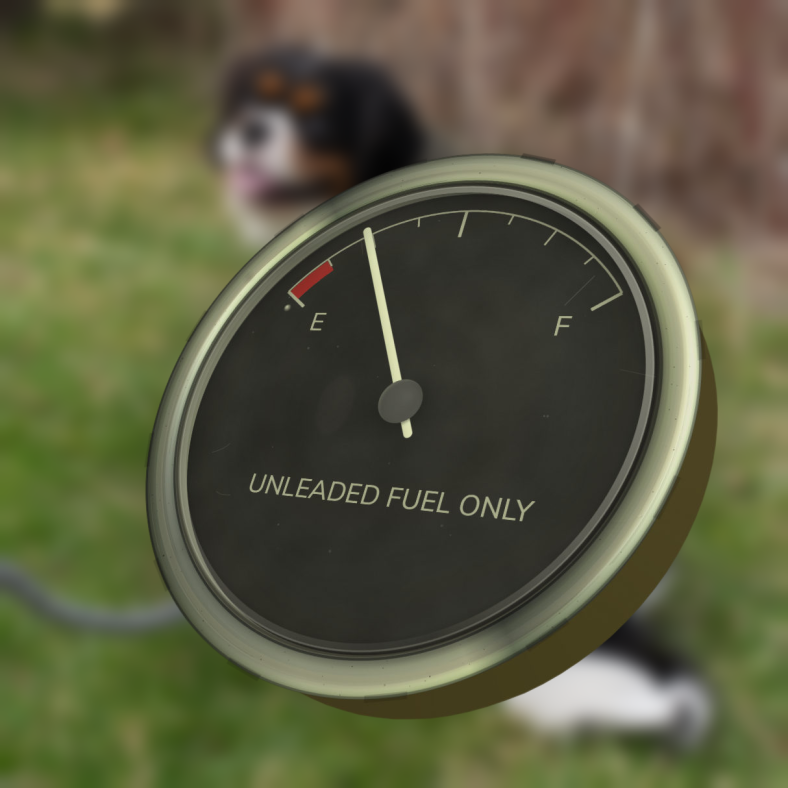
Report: **0.25**
